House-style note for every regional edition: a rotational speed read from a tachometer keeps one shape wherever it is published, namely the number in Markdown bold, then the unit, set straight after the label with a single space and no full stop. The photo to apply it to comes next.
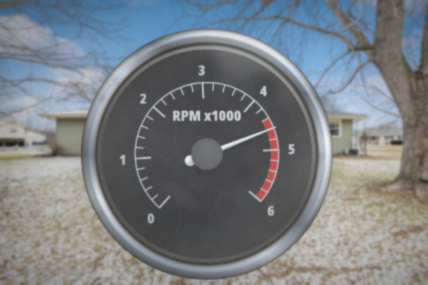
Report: **4600** rpm
